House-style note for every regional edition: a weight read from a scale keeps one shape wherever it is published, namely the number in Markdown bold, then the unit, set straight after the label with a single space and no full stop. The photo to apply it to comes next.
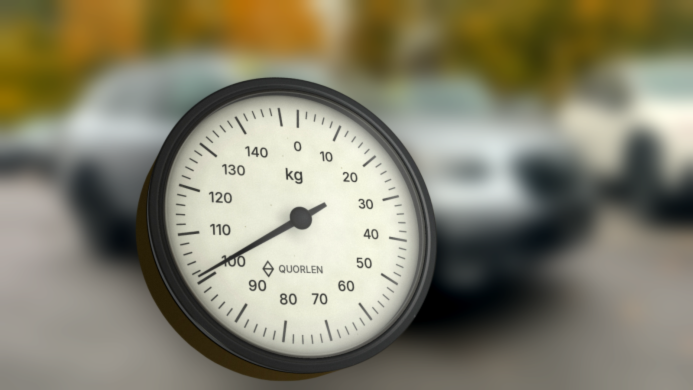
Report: **101** kg
